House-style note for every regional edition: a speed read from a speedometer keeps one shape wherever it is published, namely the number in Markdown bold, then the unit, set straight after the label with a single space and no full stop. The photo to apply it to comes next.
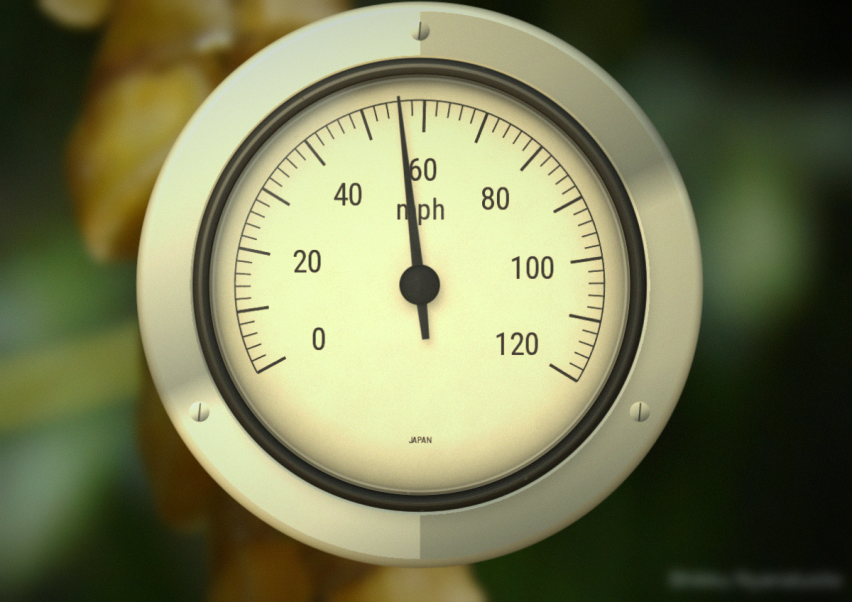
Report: **56** mph
